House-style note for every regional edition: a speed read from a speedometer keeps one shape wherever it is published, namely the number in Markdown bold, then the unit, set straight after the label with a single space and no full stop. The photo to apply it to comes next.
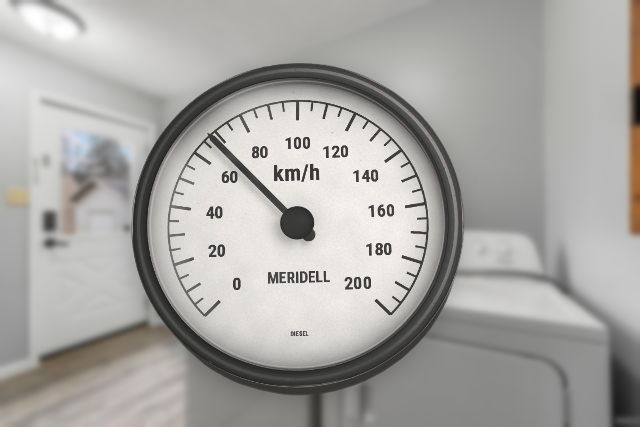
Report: **67.5** km/h
